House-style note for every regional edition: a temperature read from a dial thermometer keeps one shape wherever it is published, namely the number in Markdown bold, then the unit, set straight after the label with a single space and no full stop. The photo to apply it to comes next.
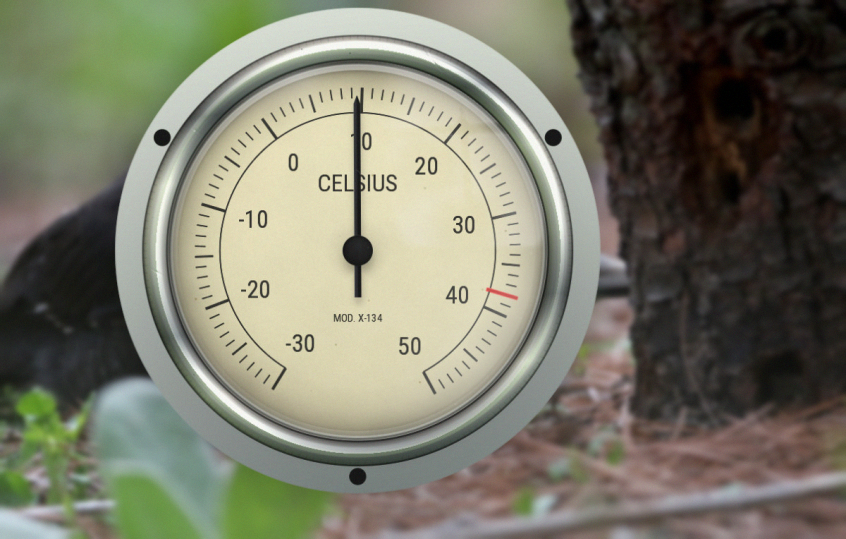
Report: **9.5** °C
